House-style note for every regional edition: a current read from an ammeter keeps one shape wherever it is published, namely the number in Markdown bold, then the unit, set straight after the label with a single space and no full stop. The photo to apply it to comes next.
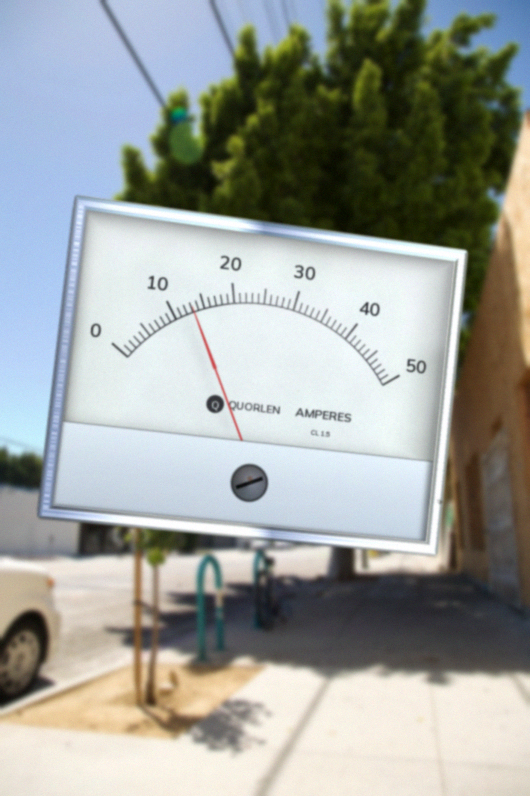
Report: **13** A
